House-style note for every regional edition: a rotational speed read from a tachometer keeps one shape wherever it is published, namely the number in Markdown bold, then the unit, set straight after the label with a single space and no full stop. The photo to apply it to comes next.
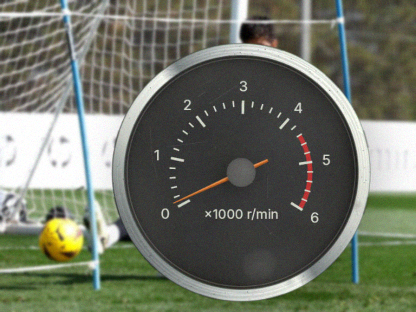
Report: **100** rpm
